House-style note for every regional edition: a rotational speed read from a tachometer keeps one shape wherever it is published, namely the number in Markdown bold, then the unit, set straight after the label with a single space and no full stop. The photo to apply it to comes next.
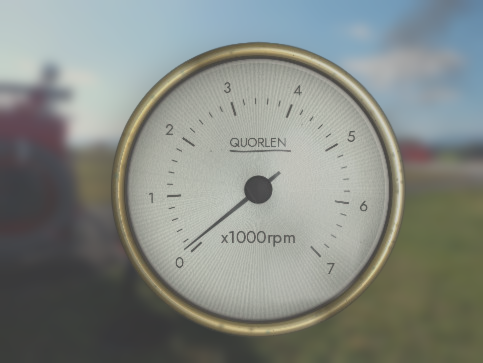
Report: **100** rpm
